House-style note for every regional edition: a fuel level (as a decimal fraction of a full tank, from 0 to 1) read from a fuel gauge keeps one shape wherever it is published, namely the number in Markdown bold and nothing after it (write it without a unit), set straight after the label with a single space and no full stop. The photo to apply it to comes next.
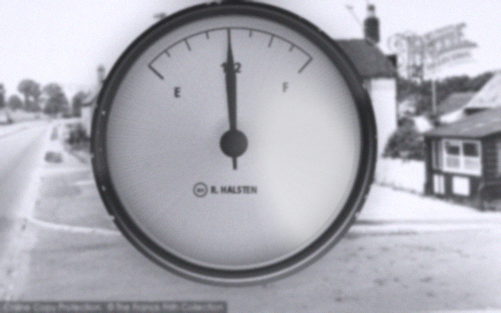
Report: **0.5**
